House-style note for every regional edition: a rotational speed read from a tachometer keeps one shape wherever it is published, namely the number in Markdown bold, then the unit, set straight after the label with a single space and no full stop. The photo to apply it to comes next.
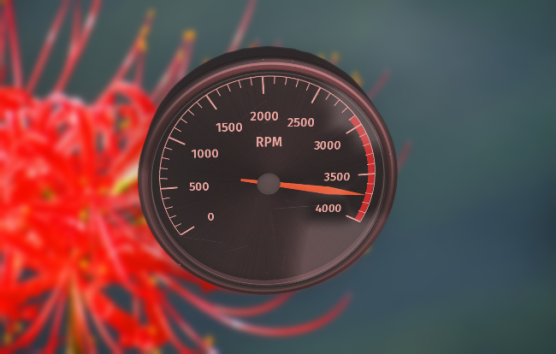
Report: **3700** rpm
